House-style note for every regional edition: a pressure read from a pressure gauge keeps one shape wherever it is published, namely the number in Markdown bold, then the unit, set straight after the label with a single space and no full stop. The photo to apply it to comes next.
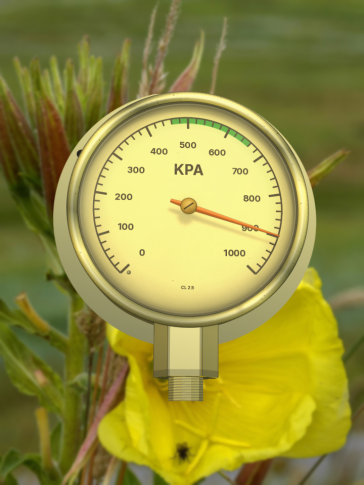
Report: **900** kPa
